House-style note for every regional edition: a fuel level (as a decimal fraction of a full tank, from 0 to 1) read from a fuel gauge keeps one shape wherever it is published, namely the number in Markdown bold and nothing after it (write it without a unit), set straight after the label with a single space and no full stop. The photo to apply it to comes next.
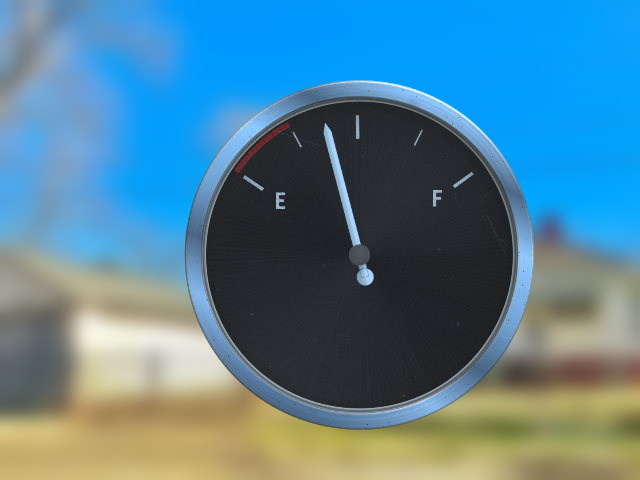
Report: **0.375**
